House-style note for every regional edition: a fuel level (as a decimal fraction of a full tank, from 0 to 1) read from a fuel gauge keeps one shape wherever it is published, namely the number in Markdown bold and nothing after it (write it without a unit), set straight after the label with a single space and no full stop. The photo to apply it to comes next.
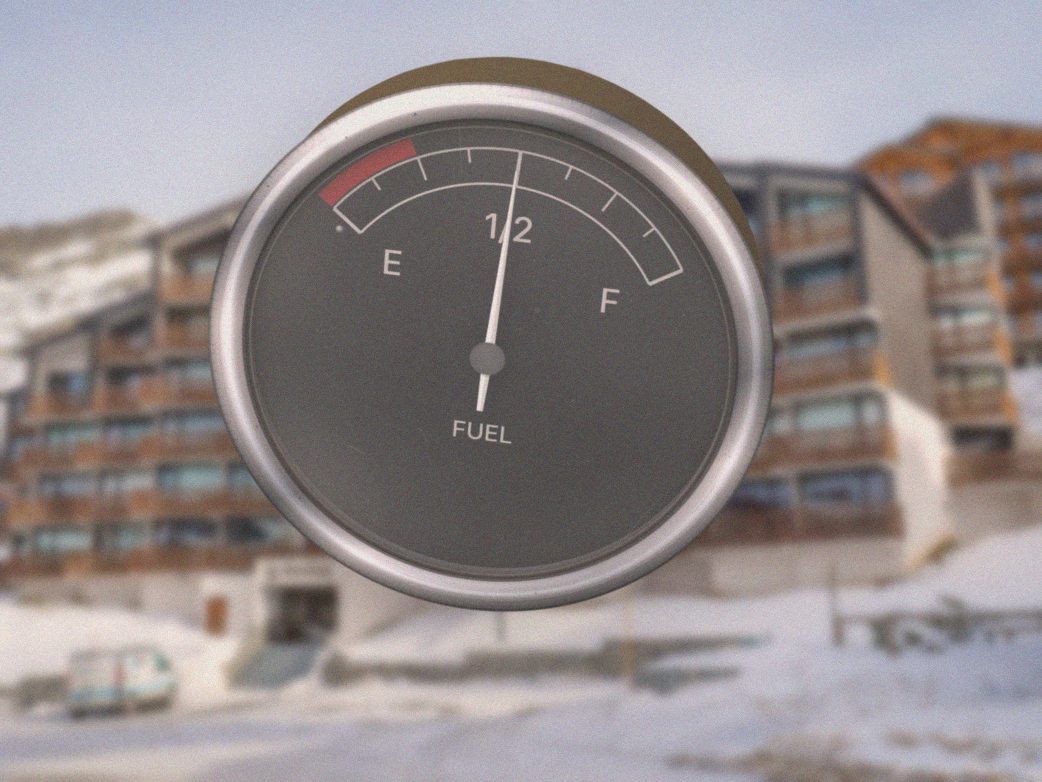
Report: **0.5**
